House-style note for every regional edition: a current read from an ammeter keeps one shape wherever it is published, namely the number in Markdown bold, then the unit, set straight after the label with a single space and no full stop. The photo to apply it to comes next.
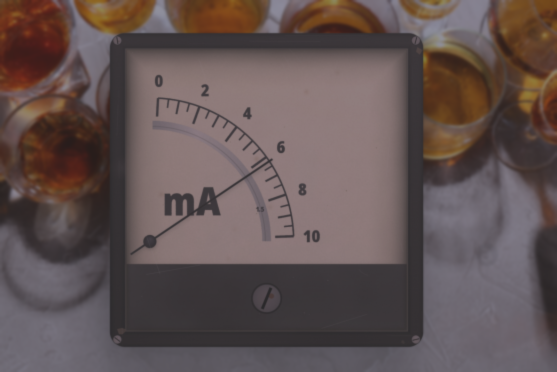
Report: **6.25** mA
